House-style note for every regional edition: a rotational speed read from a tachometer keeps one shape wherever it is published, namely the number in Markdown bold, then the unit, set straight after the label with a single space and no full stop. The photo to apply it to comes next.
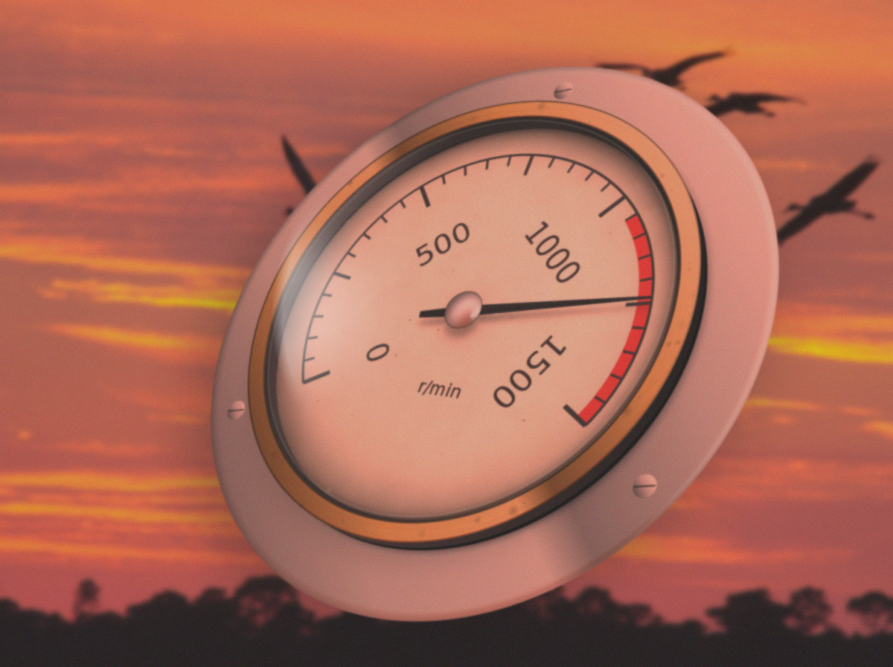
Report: **1250** rpm
